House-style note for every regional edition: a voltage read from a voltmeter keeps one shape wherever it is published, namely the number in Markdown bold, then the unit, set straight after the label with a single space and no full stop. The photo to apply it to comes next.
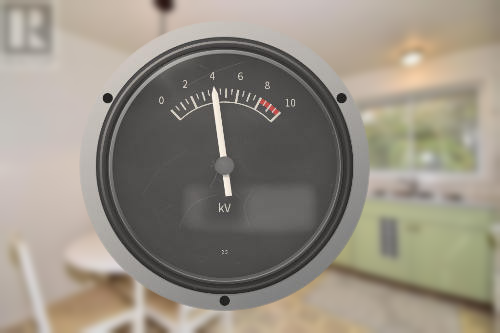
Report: **4** kV
